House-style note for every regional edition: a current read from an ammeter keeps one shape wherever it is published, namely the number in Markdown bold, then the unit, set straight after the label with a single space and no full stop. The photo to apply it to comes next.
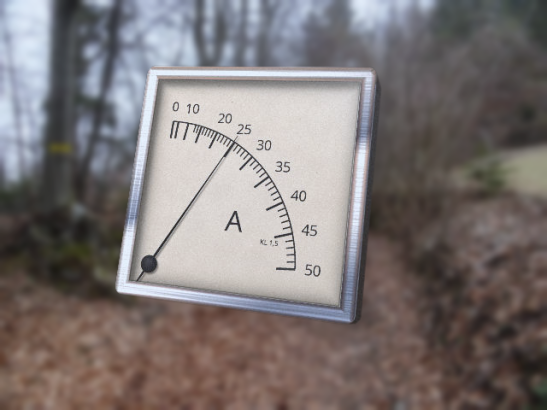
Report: **25** A
